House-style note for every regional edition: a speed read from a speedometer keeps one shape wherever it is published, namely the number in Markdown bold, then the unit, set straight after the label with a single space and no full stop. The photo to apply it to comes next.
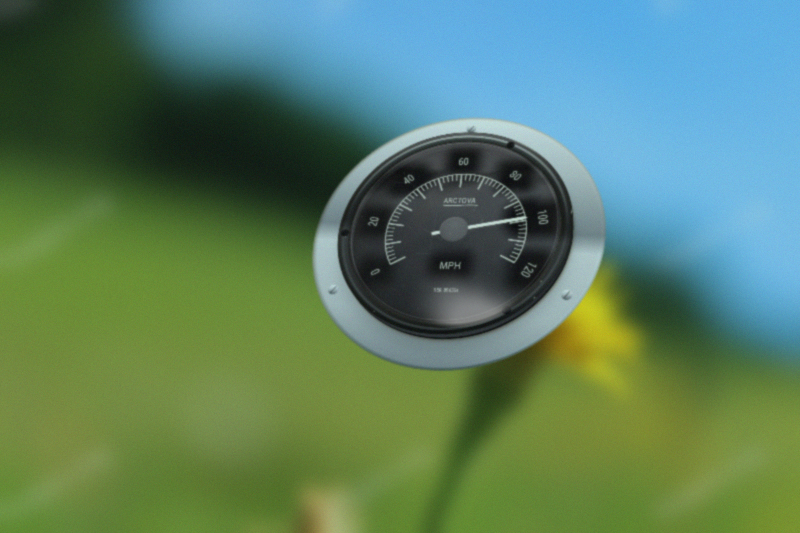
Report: **100** mph
